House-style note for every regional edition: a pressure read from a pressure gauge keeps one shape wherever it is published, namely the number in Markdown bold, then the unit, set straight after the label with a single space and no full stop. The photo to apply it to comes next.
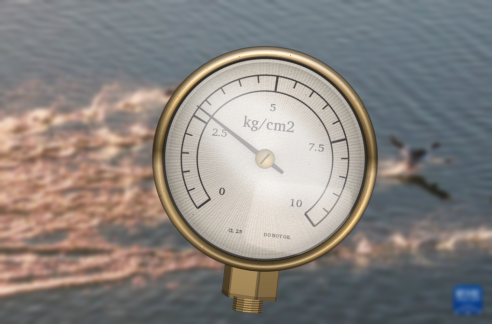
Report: **2.75** kg/cm²
